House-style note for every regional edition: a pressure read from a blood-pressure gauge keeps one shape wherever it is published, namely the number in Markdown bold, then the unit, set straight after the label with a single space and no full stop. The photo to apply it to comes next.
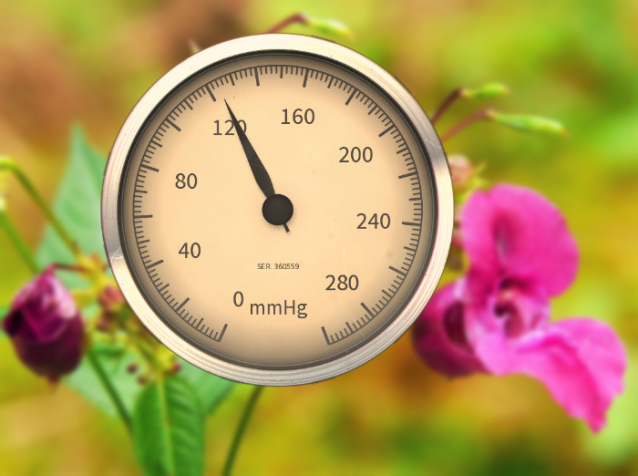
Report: **124** mmHg
